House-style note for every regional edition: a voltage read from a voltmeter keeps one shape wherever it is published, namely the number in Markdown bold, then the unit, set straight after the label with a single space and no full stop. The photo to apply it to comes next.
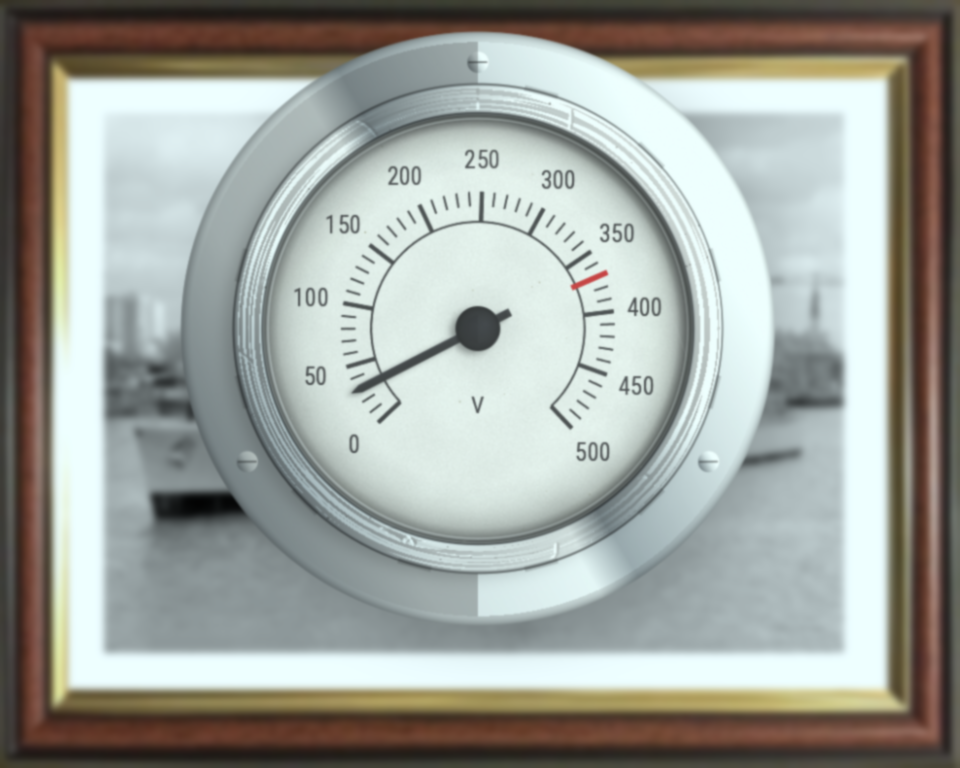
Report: **30** V
